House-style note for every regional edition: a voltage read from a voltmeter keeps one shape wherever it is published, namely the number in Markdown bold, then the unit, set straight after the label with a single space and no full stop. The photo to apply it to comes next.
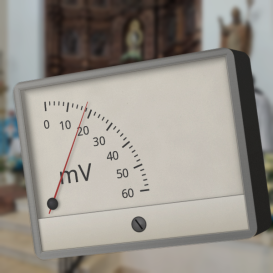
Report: **18** mV
